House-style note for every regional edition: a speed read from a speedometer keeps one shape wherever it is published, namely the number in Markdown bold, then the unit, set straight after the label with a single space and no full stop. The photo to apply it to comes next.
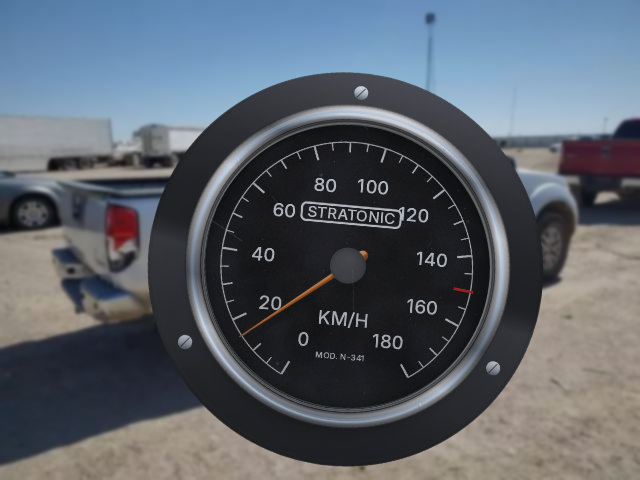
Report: **15** km/h
